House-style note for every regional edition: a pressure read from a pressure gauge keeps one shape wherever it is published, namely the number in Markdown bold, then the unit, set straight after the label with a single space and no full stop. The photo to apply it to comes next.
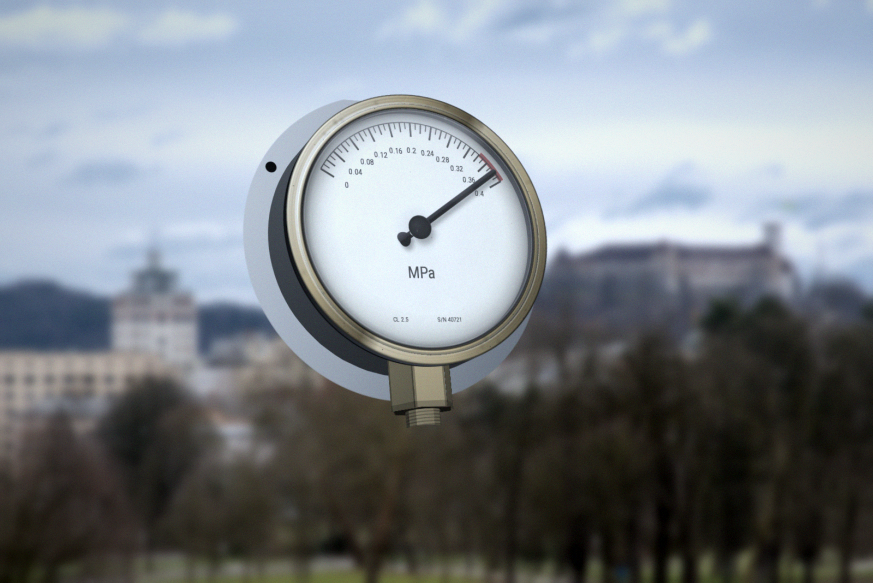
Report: **0.38** MPa
